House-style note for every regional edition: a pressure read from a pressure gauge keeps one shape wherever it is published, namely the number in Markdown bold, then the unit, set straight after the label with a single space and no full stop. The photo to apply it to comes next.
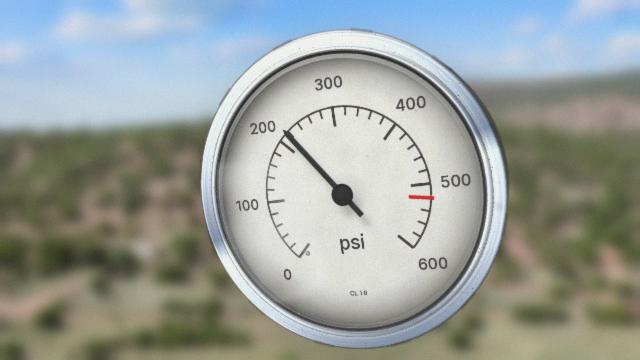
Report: **220** psi
